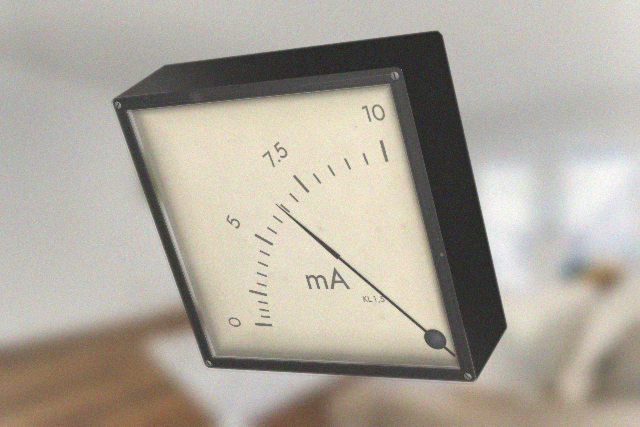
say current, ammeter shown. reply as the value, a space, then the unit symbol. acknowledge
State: 6.5 mA
